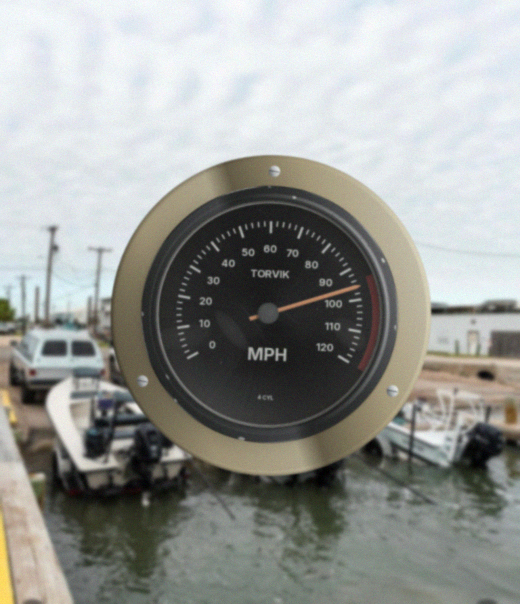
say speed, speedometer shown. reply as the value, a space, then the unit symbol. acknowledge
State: 96 mph
